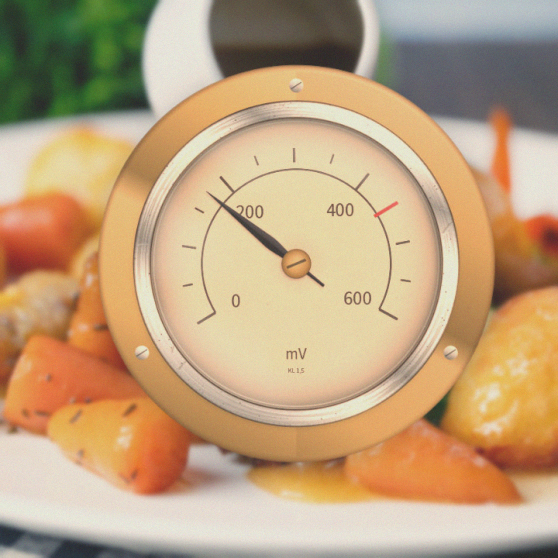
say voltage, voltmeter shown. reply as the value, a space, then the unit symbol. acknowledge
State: 175 mV
